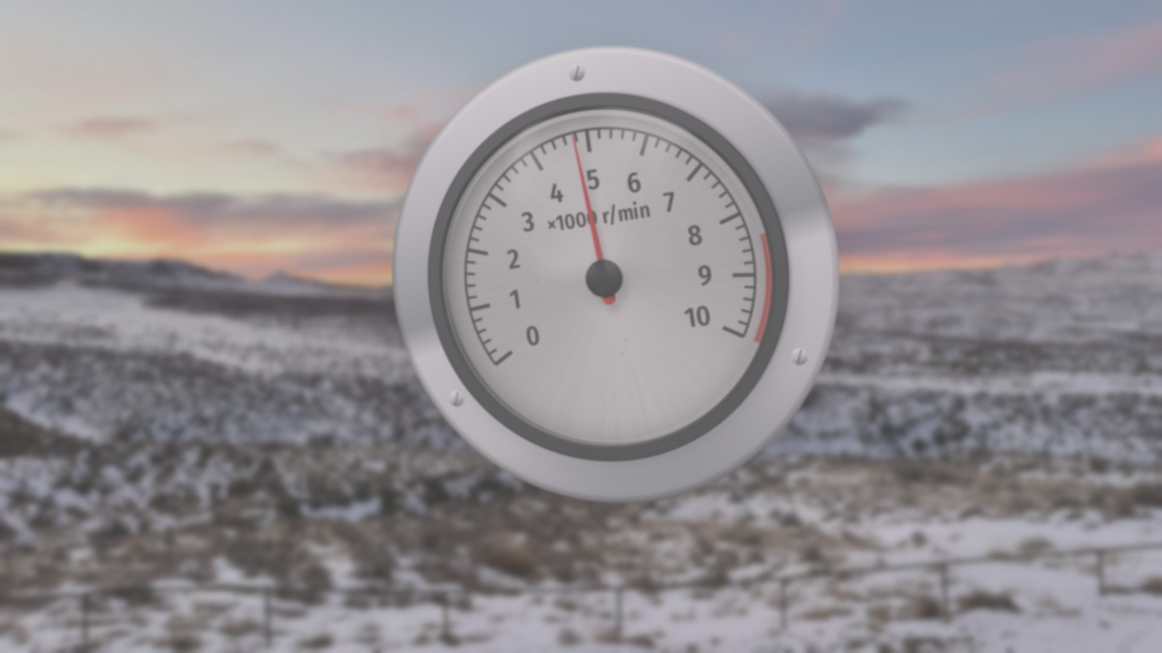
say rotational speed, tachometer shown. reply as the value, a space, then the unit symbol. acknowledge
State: 4800 rpm
